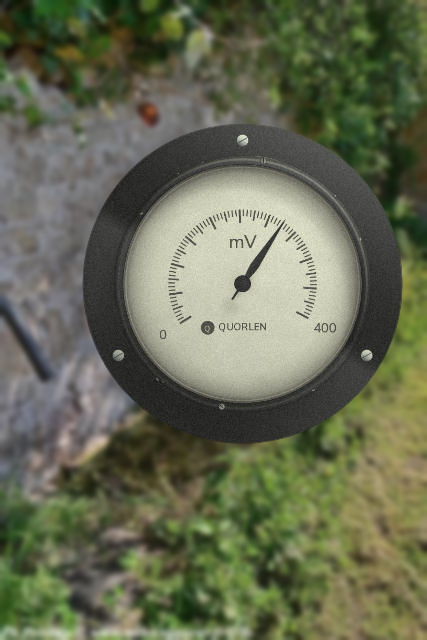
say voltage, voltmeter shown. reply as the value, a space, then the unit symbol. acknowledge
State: 260 mV
